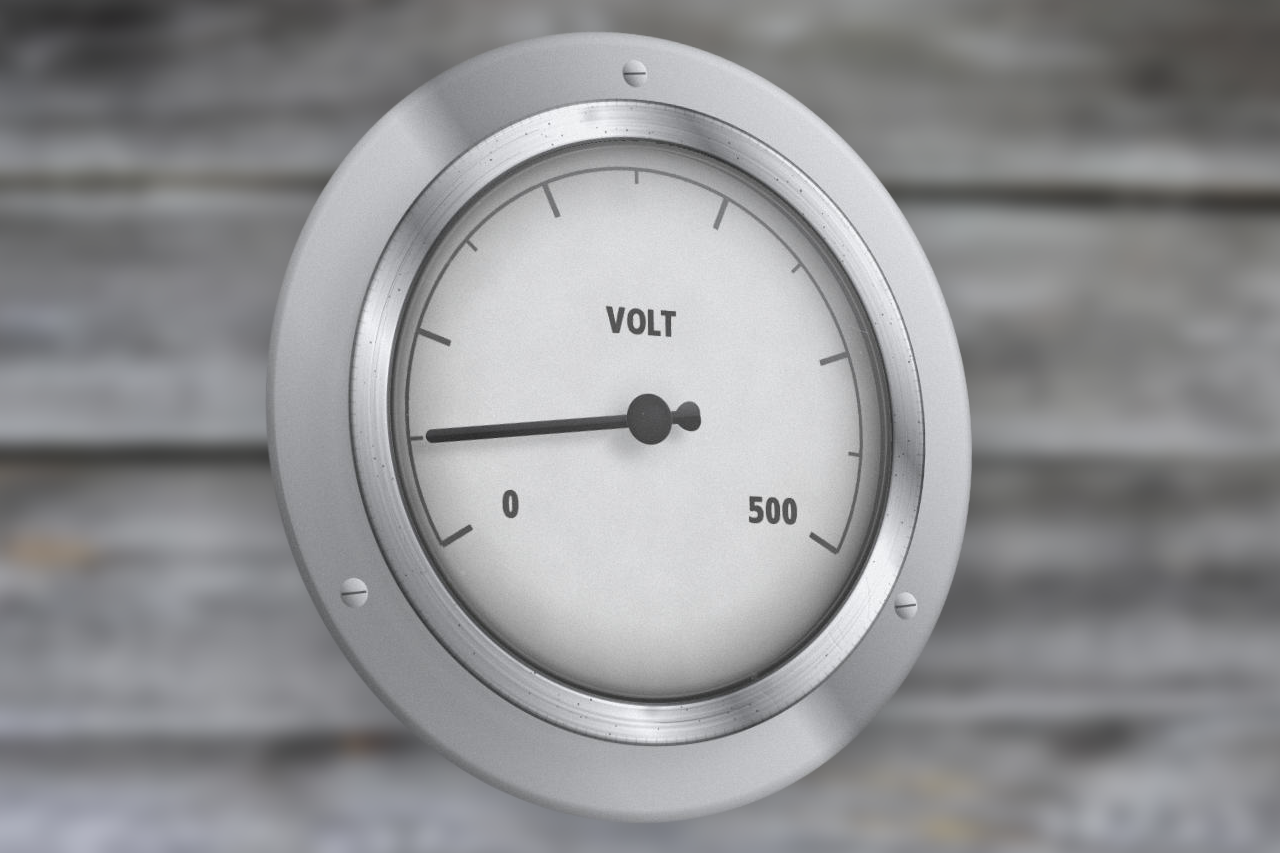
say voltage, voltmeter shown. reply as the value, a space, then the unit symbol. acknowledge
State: 50 V
